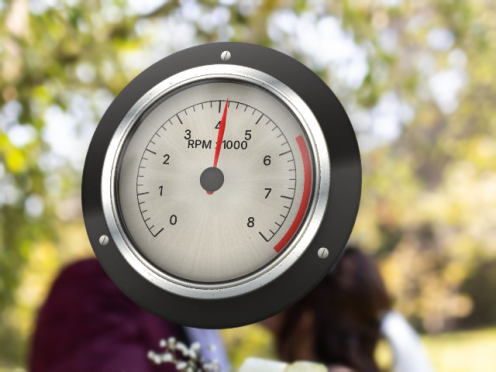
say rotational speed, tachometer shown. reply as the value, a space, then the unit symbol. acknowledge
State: 4200 rpm
